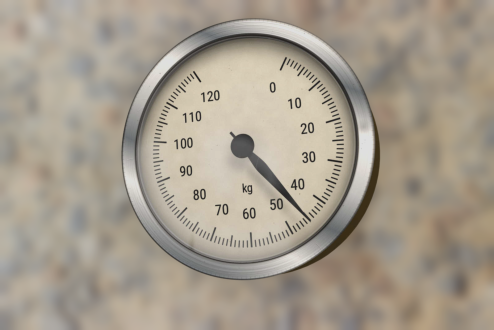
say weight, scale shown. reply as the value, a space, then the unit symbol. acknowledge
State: 45 kg
